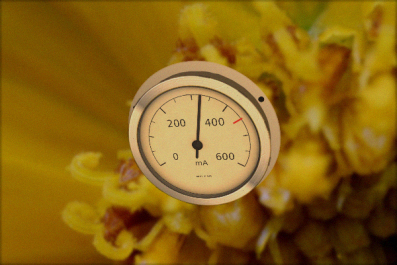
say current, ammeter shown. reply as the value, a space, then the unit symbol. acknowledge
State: 325 mA
